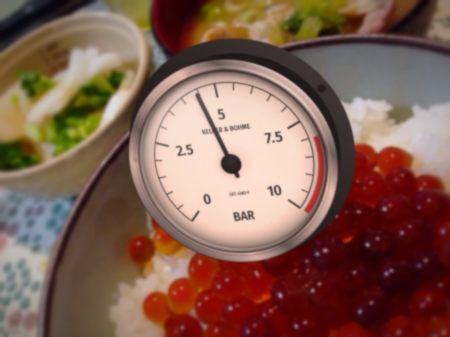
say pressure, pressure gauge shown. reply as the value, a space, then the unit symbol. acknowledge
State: 4.5 bar
